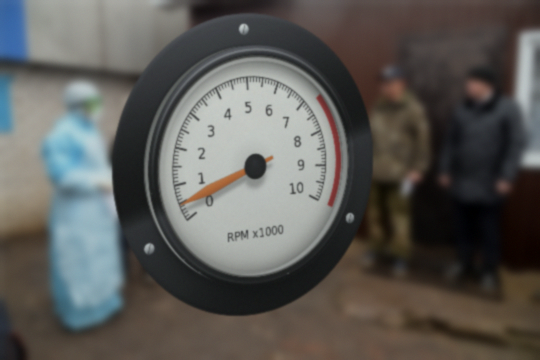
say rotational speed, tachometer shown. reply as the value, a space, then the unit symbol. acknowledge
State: 500 rpm
